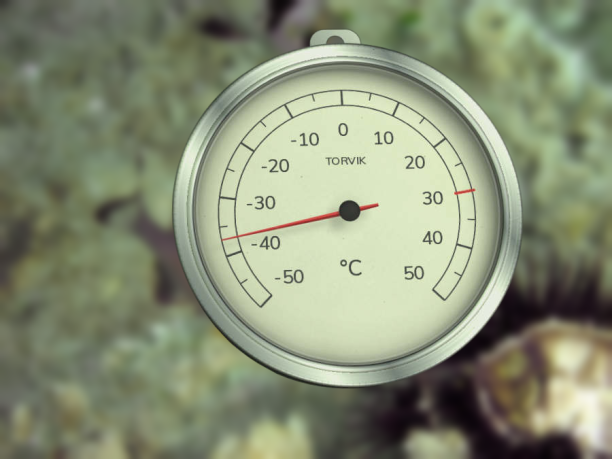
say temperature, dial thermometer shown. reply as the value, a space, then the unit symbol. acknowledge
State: -37.5 °C
